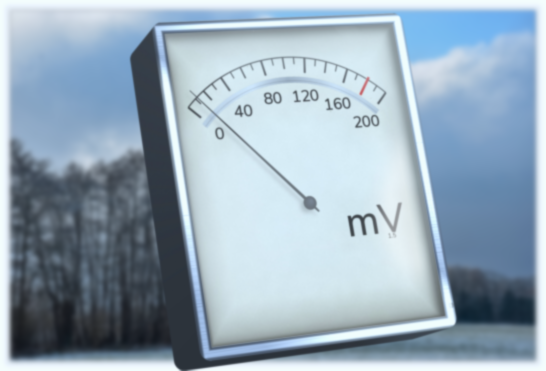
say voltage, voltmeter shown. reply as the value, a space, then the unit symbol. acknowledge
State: 10 mV
